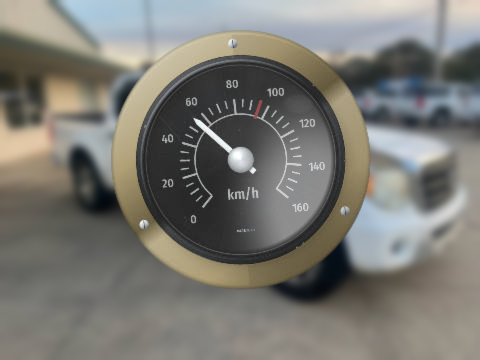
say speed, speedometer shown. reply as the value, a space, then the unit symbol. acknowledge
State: 55 km/h
